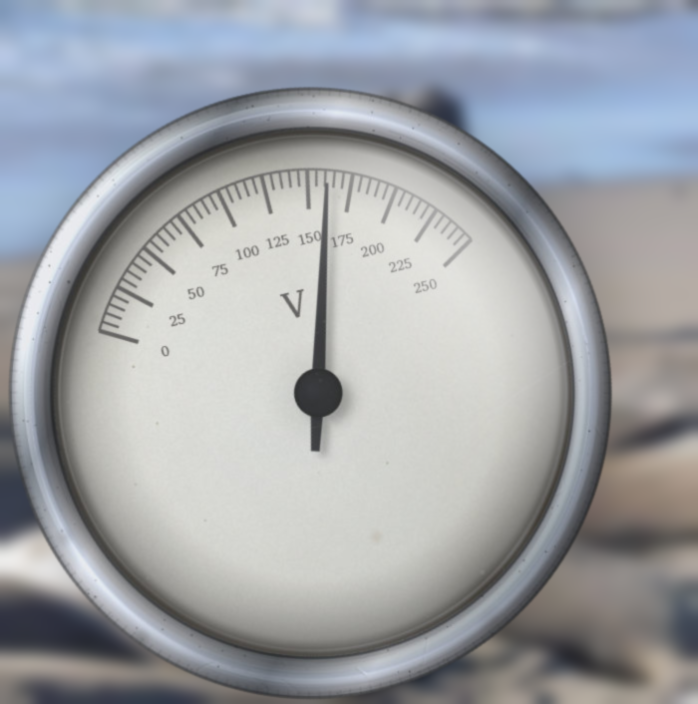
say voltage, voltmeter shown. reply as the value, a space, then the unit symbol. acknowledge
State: 160 V
